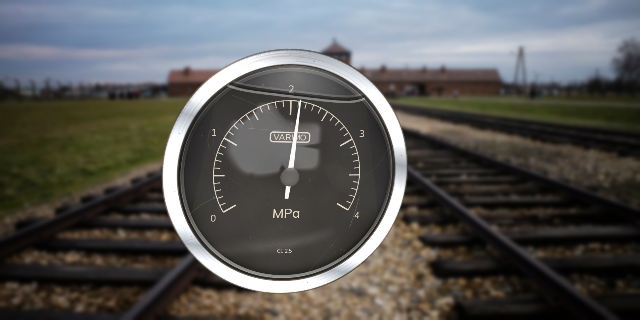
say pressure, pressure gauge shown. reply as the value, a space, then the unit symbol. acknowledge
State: 2.1 MPa
